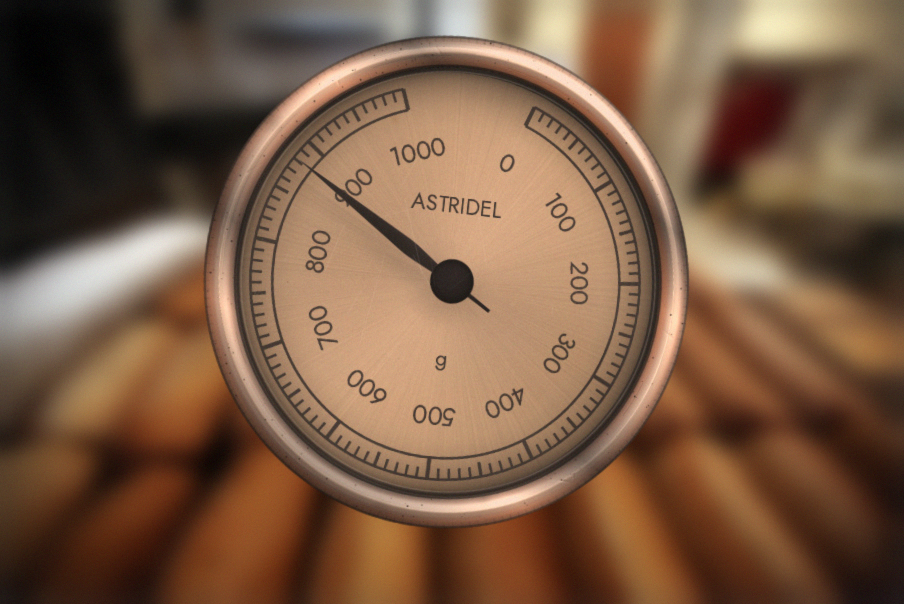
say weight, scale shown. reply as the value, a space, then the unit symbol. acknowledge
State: 880 g
